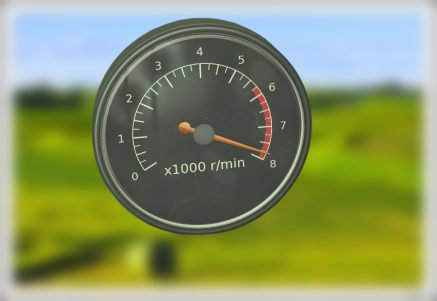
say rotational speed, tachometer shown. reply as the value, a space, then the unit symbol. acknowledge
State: 7750 rpm
